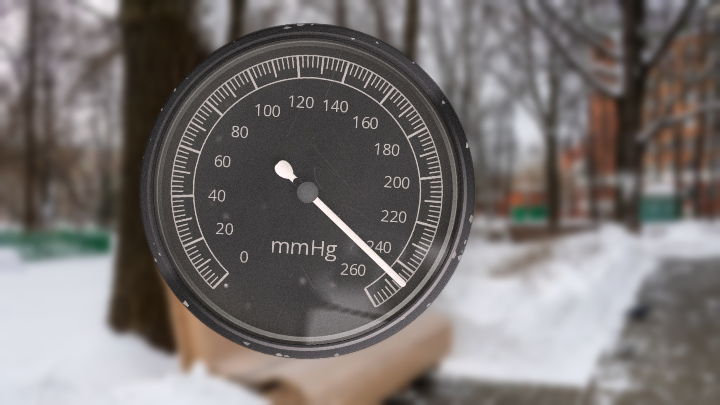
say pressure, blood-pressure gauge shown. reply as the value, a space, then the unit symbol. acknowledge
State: 246 mmHg
